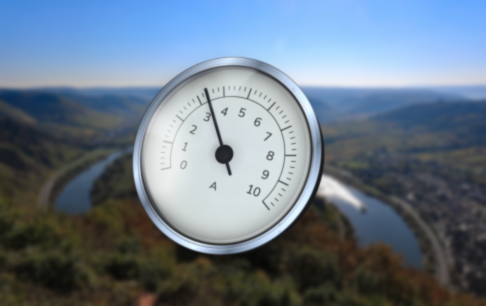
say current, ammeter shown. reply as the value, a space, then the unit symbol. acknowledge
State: 3.4 A
